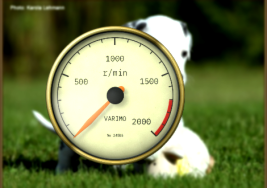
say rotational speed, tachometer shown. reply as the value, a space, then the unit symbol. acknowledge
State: 0 rpm
